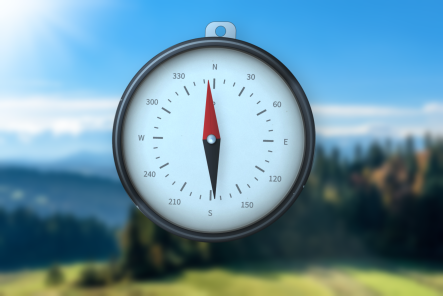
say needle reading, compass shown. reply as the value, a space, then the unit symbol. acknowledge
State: 355 °
